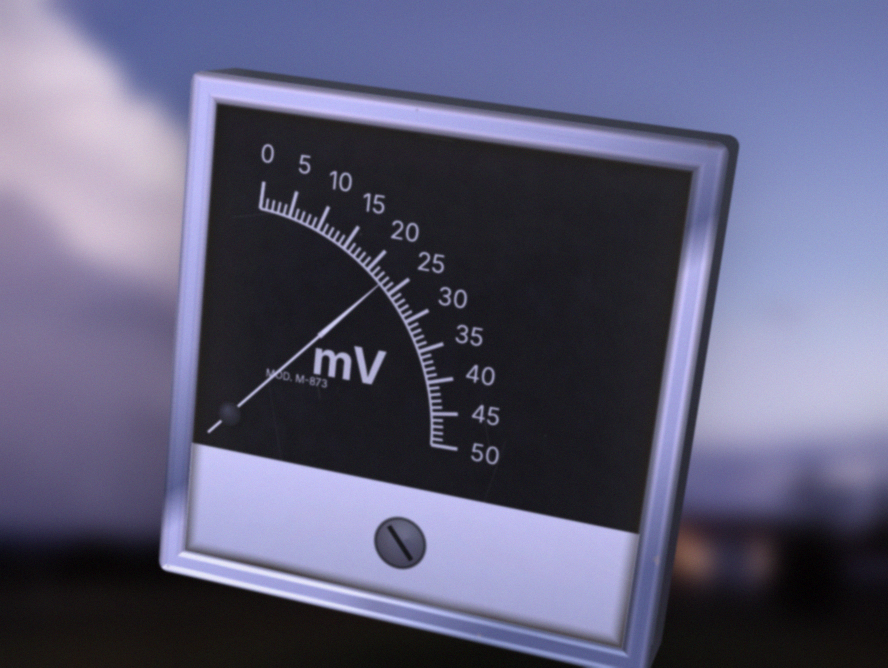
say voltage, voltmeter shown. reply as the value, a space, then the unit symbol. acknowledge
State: 23 mV
